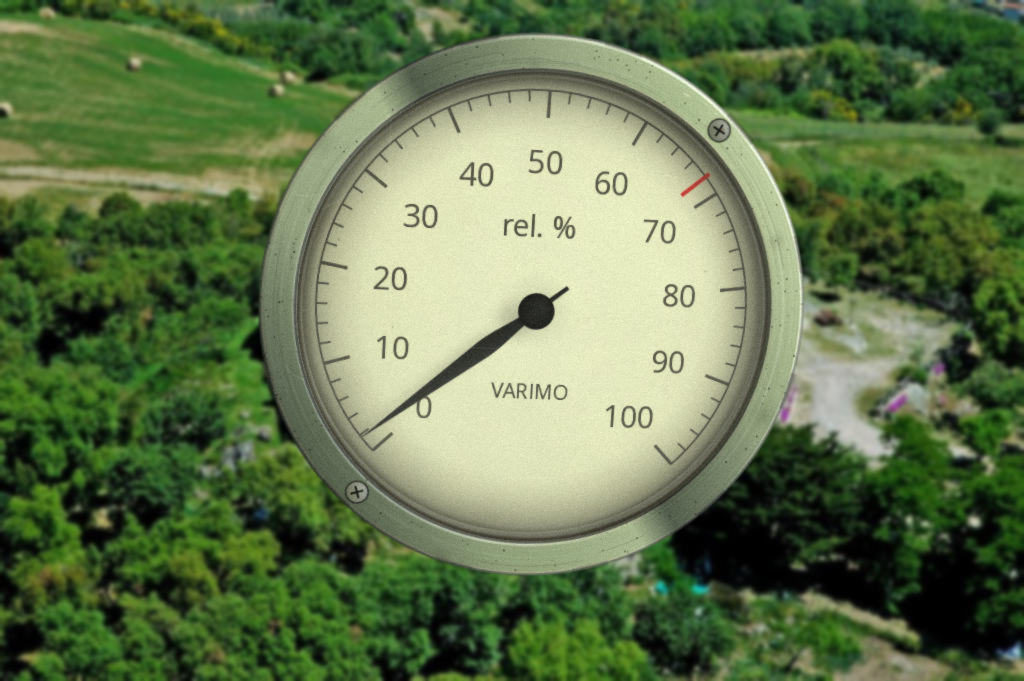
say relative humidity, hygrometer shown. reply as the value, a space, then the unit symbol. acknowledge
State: 2 %
